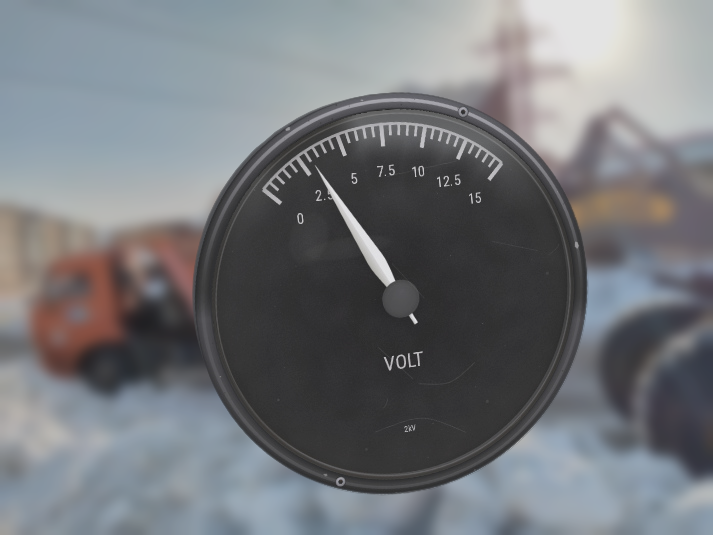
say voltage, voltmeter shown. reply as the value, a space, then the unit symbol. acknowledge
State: 3 V
